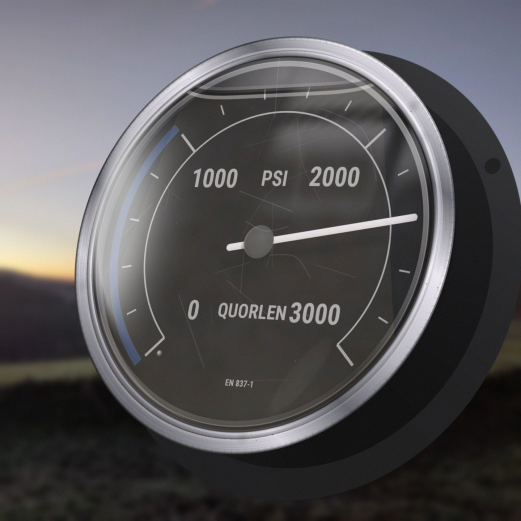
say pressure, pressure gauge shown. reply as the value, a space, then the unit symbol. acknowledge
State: 2400 psi
